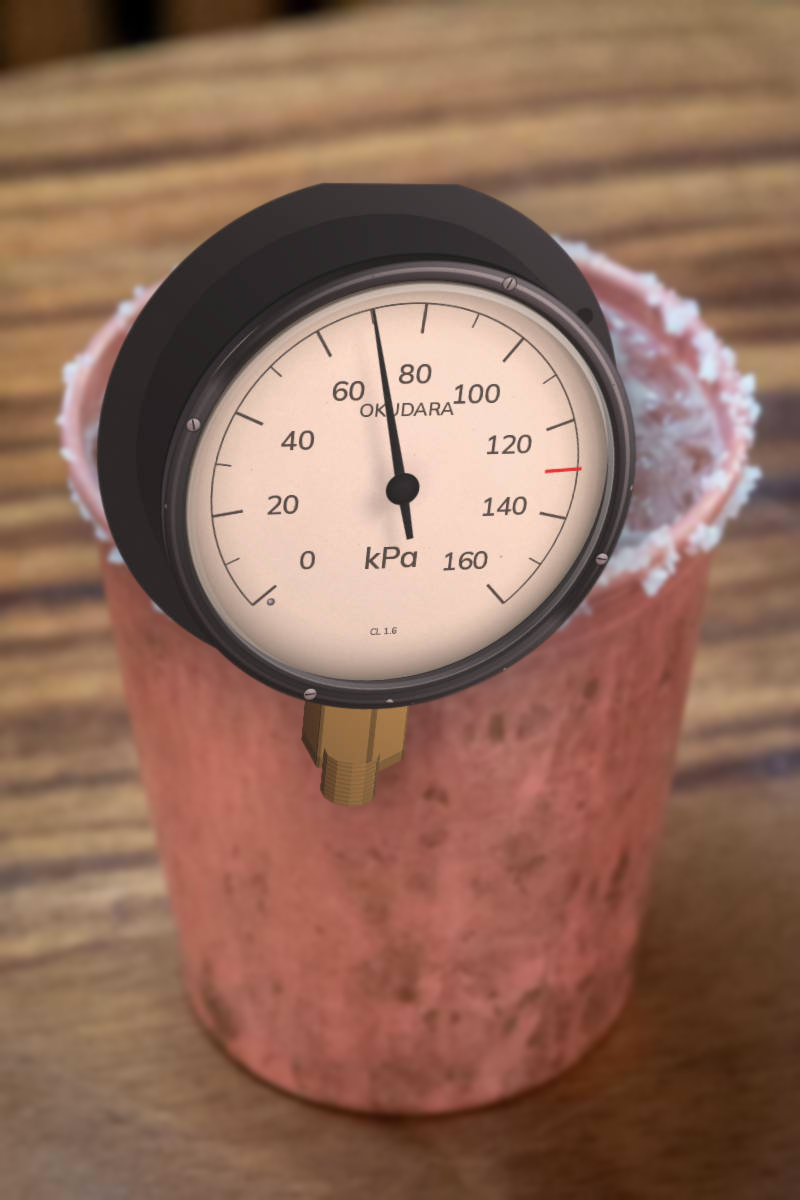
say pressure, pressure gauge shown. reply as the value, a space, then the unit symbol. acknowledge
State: 70 kPa
